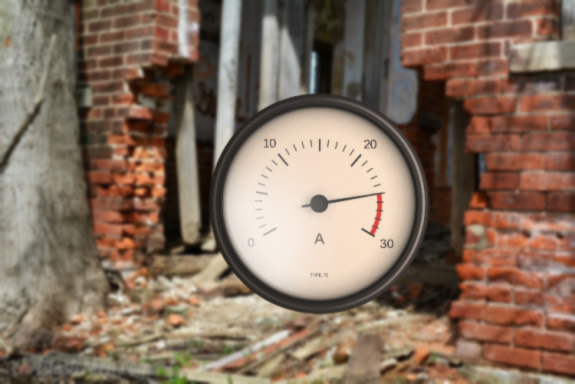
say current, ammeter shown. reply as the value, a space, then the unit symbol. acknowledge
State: 25 A
